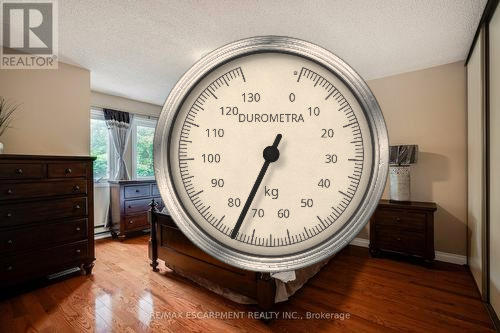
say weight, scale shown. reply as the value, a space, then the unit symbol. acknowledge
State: 75 kg
